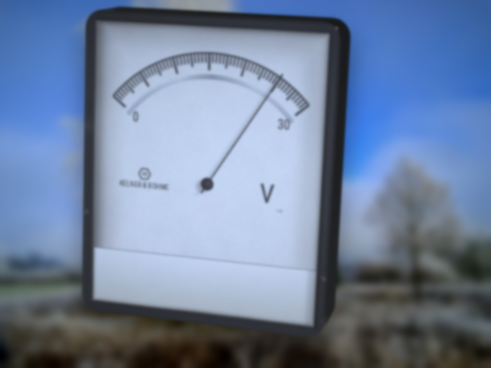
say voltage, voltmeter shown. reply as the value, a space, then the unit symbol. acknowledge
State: 25 V
